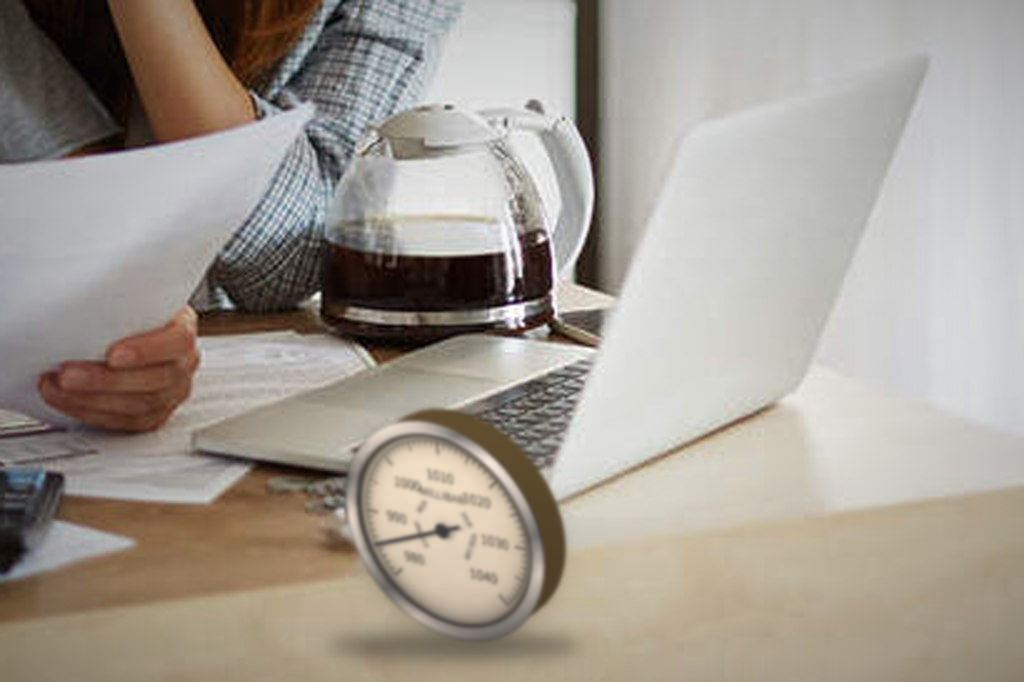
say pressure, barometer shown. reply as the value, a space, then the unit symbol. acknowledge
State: 985 mbar
